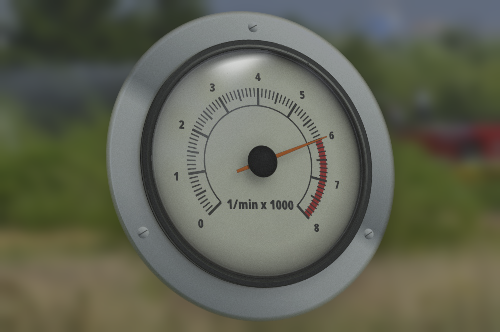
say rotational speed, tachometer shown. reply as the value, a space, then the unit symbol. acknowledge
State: 6000 rpm
